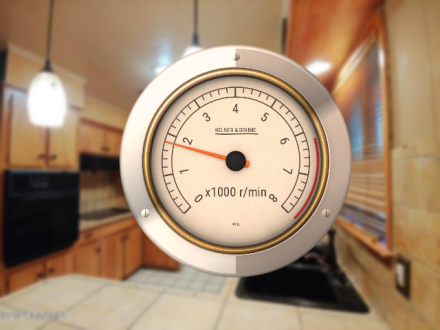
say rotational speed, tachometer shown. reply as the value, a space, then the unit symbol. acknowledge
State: 1800 rpm
